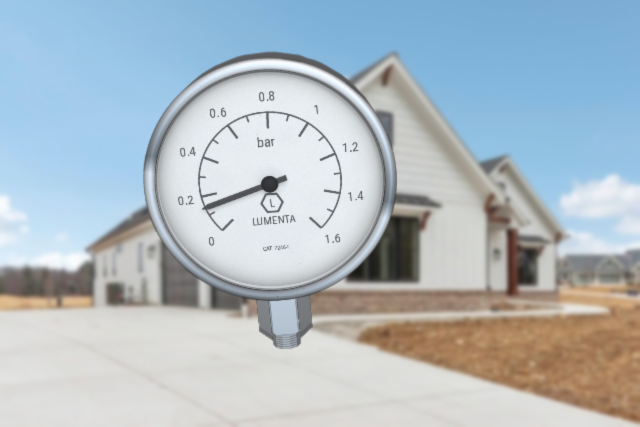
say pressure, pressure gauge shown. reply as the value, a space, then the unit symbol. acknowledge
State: 0.15 bar
